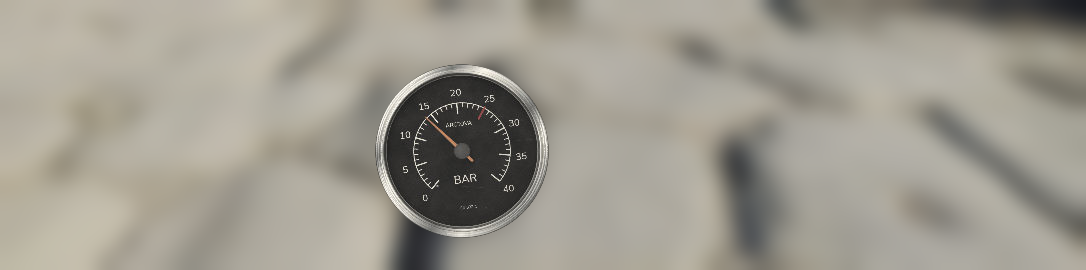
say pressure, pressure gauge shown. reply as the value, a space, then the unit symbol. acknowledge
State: 14 bar
